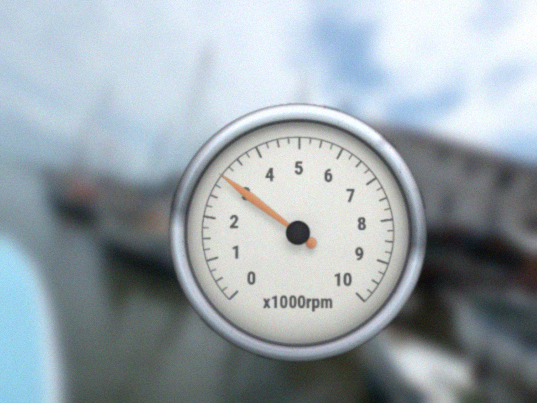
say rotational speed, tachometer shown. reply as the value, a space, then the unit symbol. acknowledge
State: 3000 rpm
